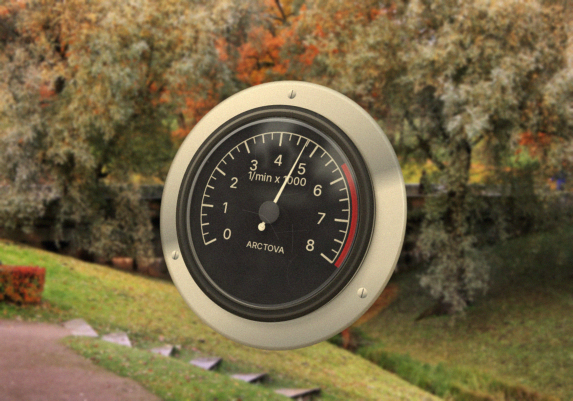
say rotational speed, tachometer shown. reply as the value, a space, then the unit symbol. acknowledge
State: 4750 rpm
